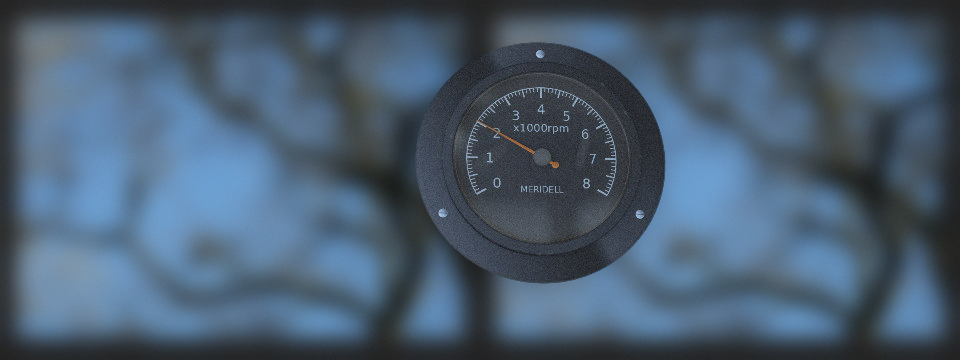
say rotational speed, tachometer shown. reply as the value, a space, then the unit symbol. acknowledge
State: 2000 rpm
